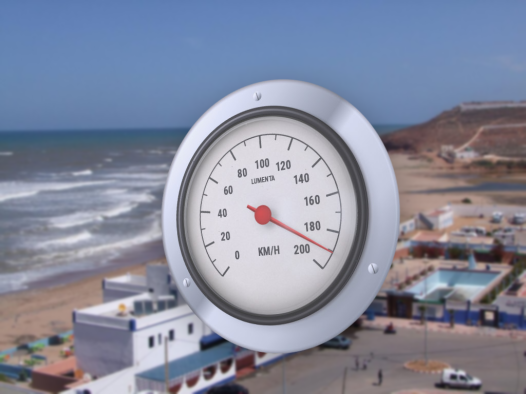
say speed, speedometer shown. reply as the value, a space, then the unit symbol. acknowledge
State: 190 km/h
